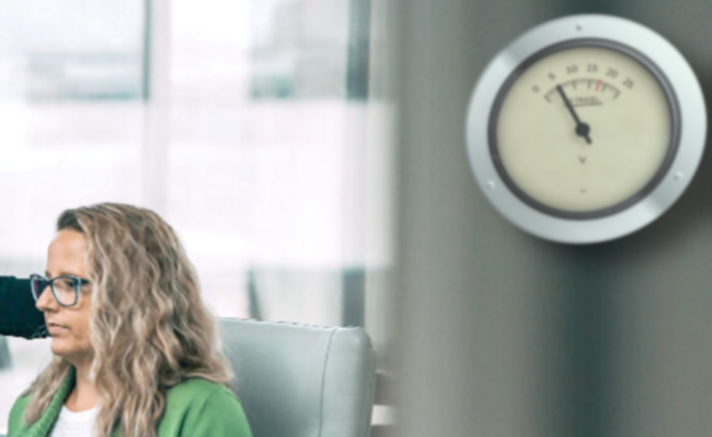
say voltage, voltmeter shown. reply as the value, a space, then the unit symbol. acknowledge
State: 5 V
